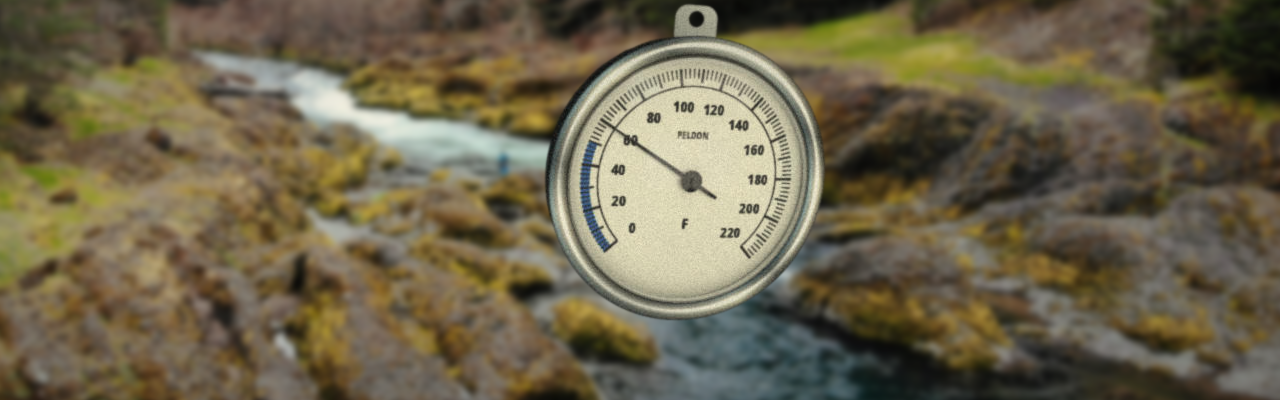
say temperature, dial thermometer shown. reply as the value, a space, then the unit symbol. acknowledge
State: 60 °F
